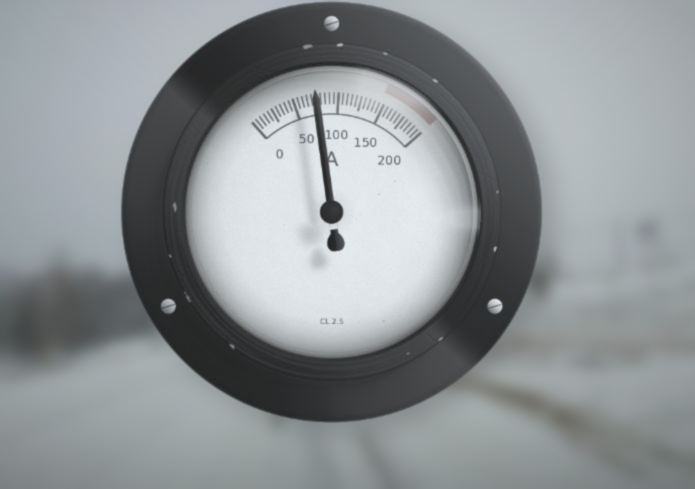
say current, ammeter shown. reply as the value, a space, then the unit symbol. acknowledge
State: 75 A
